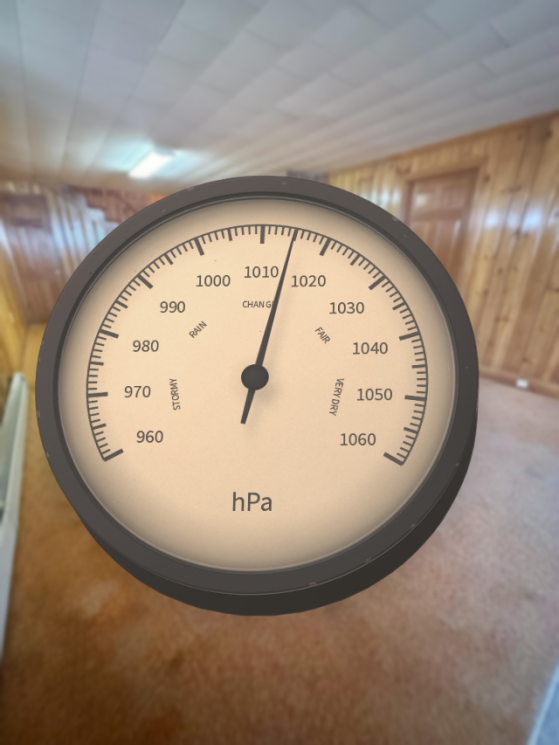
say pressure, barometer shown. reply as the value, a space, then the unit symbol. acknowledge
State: 1015 hPa
